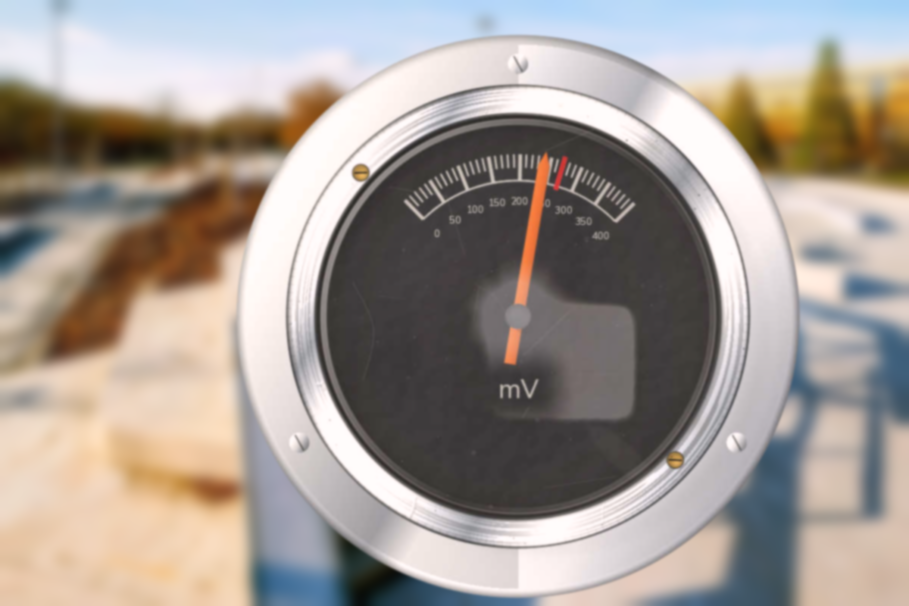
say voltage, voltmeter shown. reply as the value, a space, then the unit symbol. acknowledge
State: 240 mV
